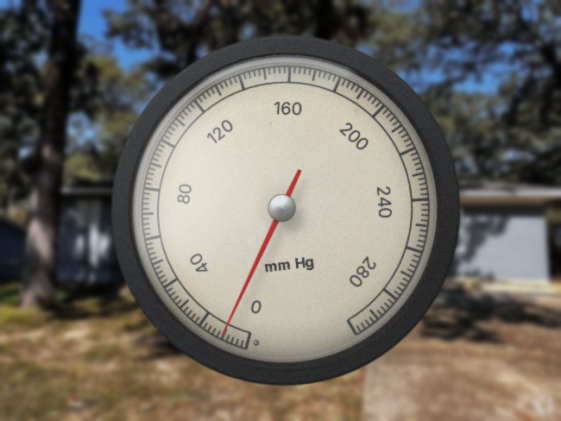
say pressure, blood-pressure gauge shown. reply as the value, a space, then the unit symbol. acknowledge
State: 10 mmHg
